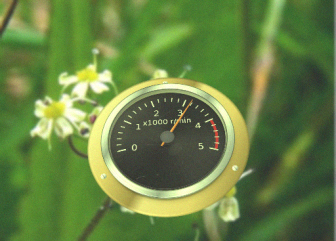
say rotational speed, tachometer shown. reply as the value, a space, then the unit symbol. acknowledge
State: 3200 rpm
